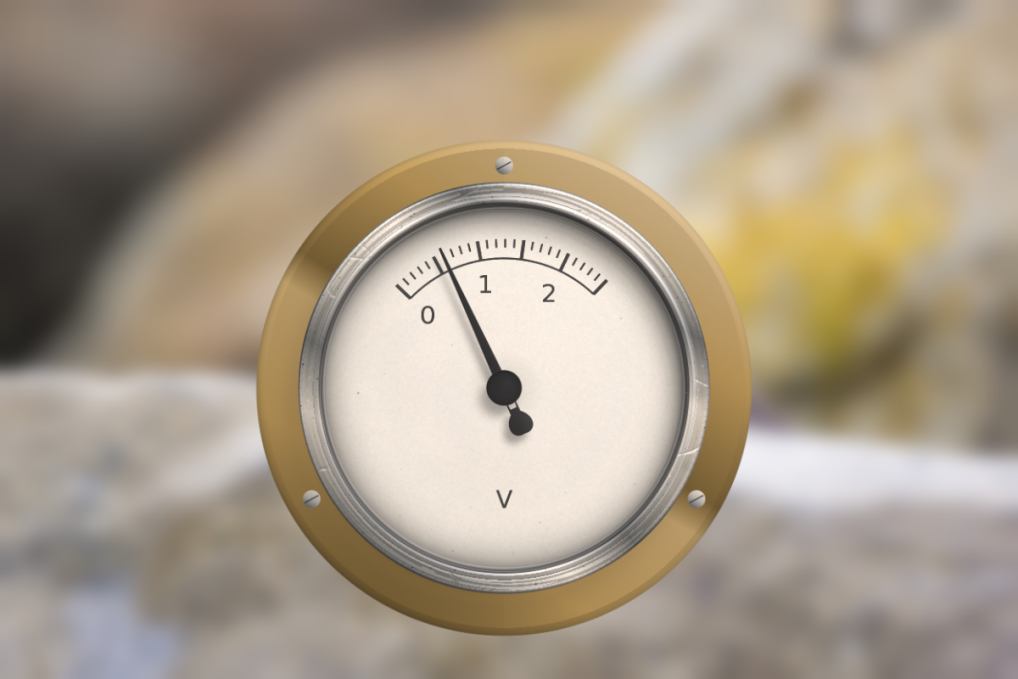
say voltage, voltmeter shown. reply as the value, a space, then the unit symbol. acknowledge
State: 0.6 V
